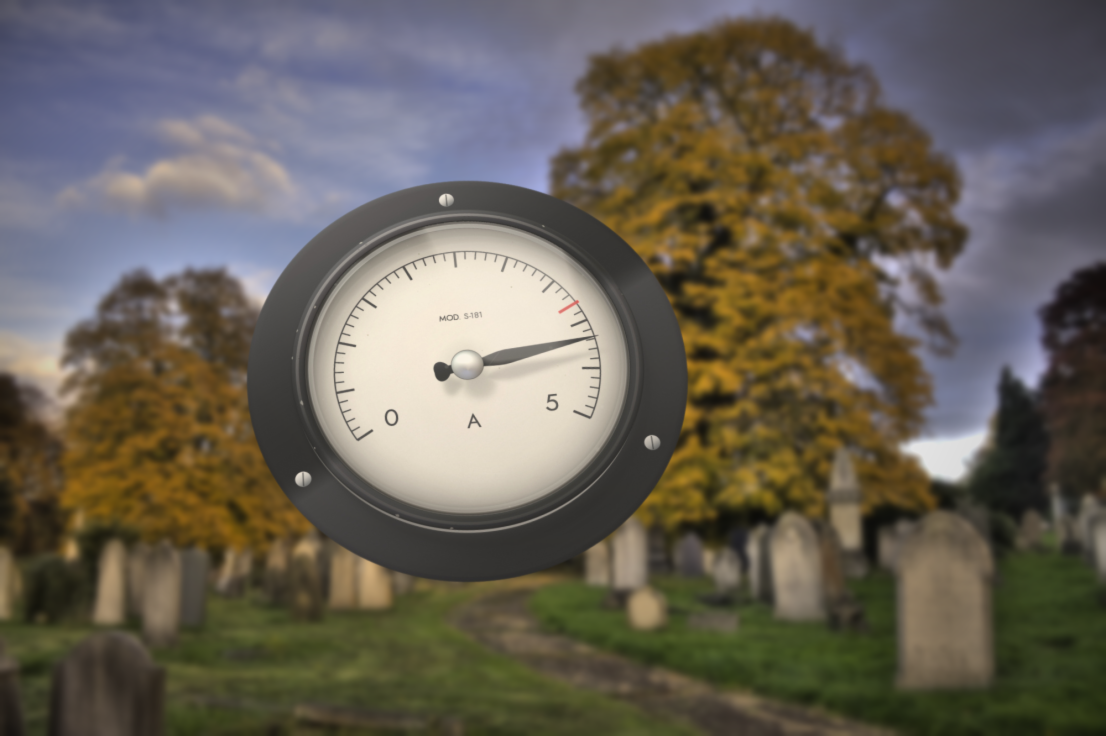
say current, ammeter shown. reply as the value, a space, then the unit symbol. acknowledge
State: 4.2 A
